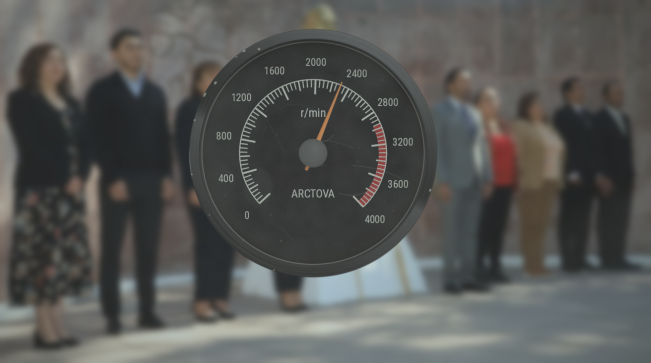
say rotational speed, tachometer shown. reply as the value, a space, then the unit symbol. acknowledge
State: 2300 rpm
